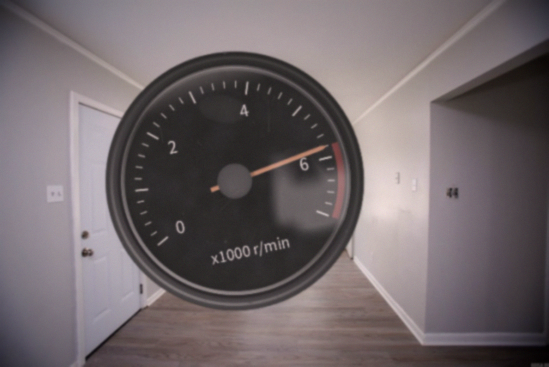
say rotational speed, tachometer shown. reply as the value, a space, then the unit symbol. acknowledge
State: 5800 rpm
